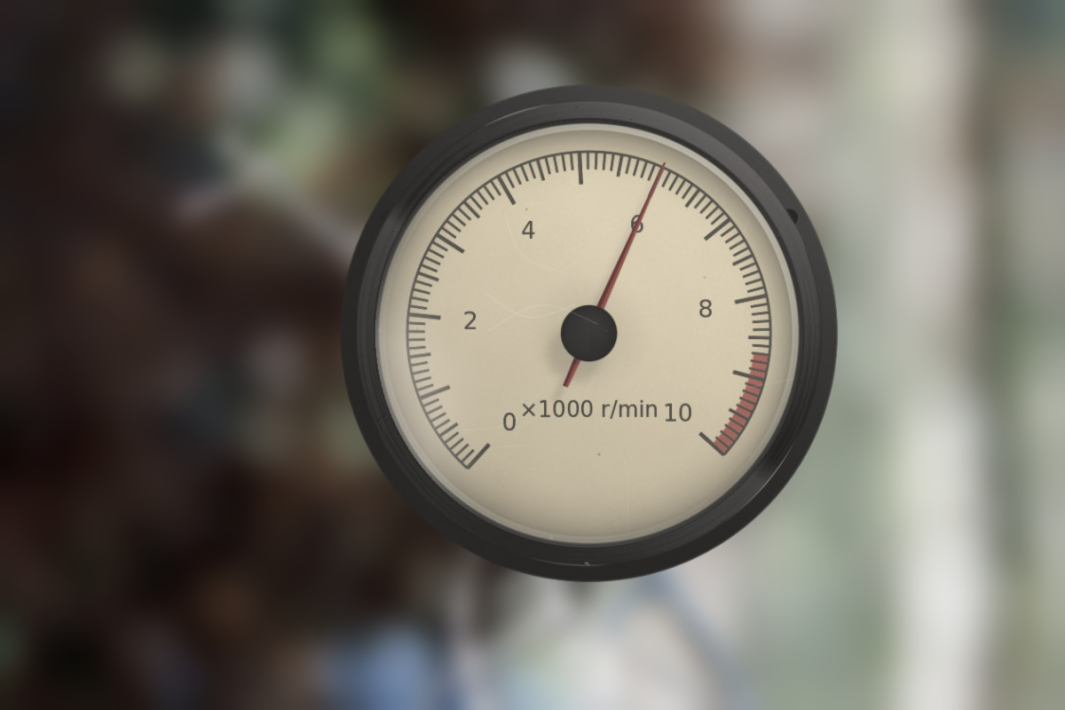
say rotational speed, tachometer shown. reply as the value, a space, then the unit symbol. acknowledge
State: 6000 rpm
